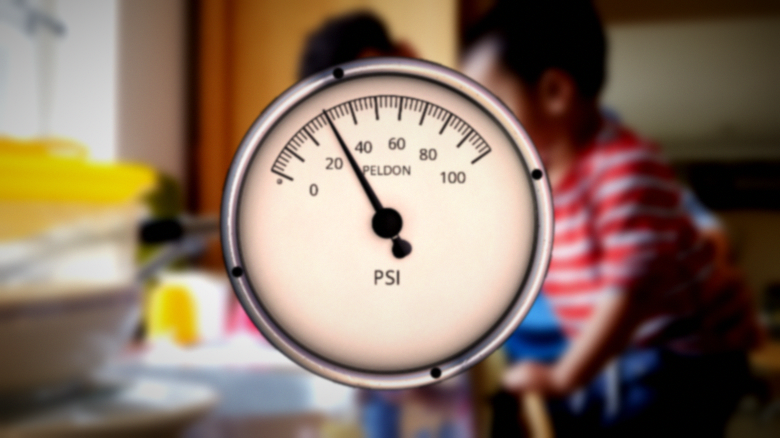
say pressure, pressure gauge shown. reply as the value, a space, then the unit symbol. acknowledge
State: 30 psi
